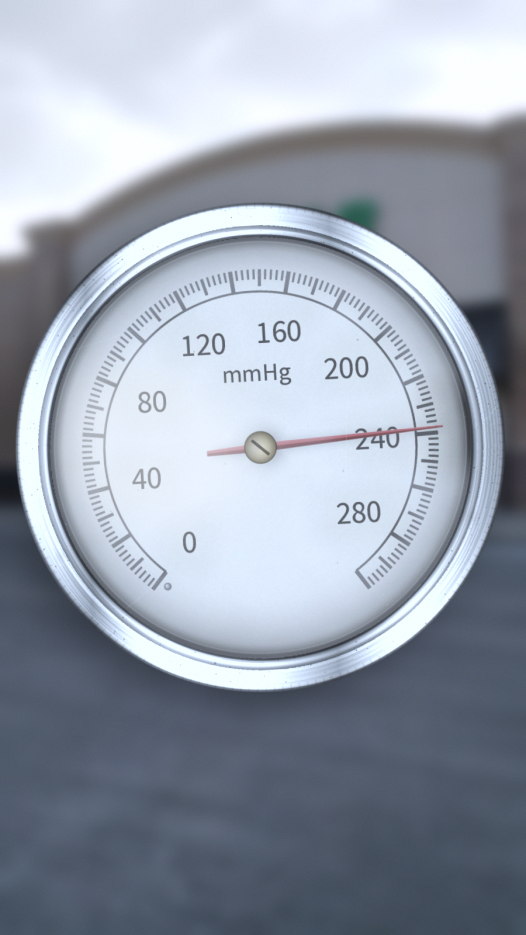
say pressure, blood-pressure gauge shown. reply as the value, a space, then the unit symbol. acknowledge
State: 238 mmHg
